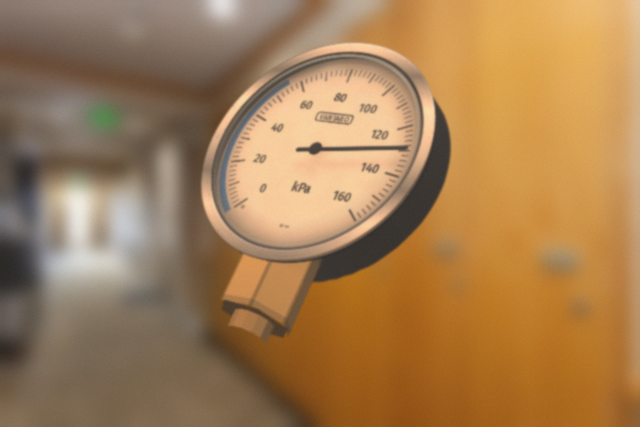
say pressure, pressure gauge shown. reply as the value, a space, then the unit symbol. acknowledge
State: 130 kPa
